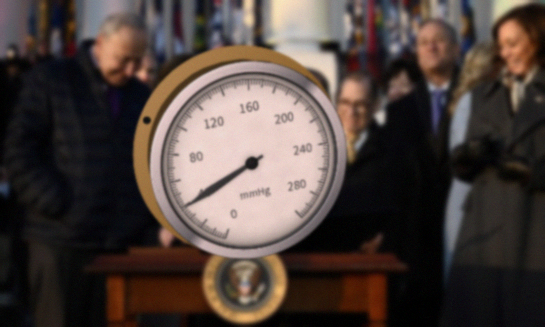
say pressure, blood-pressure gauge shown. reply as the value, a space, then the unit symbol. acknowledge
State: 40 mmHg
